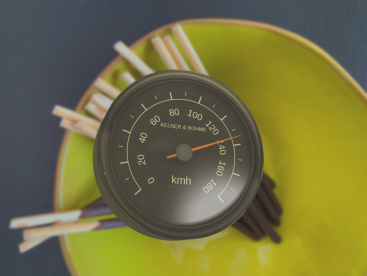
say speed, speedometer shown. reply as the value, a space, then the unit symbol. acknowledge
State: 135 km/h
